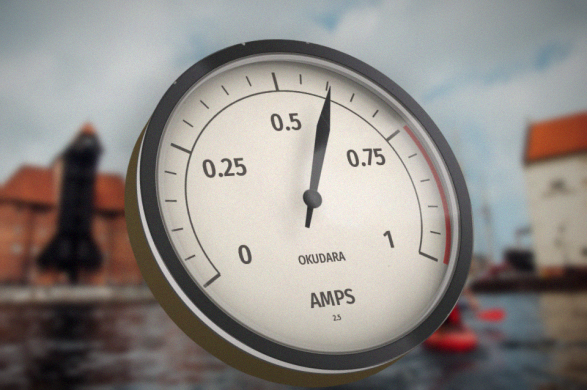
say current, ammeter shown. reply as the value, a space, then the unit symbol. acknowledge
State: 0.6 A
